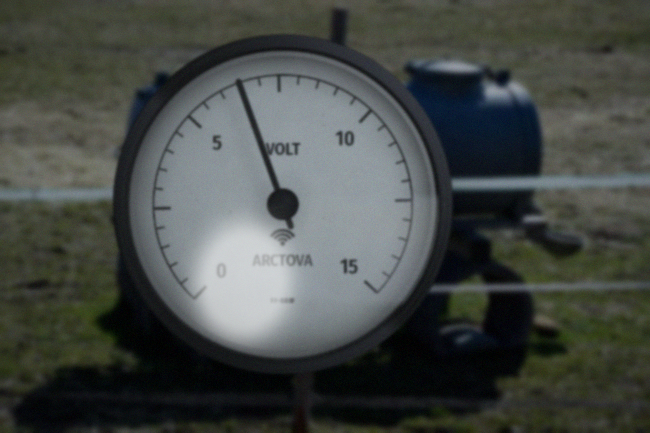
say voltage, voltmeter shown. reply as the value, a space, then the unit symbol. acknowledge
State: 6.5 V
